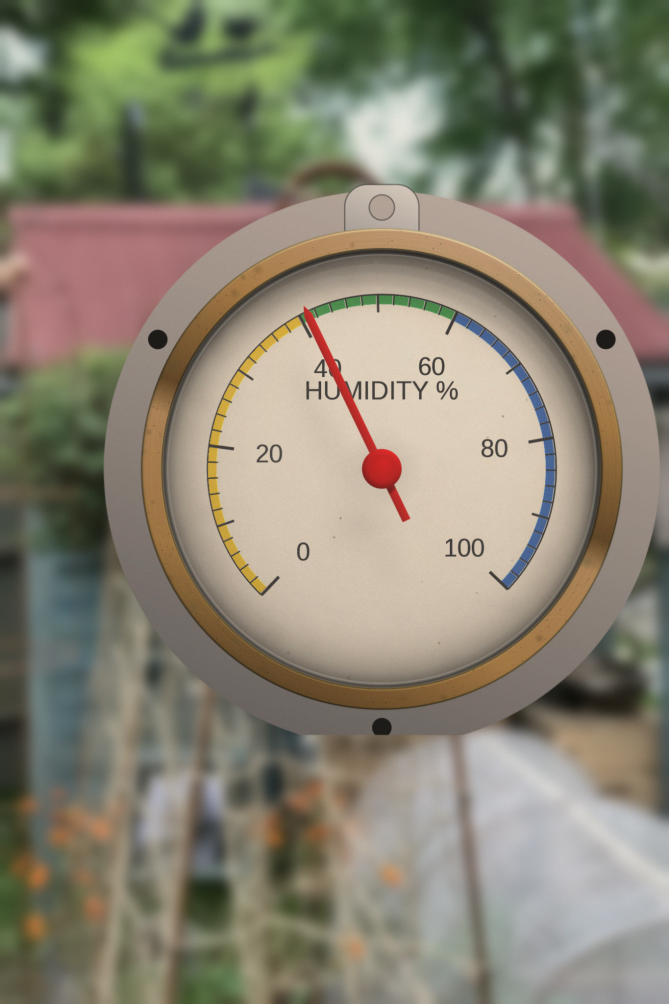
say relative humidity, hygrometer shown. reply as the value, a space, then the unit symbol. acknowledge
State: 41 %
